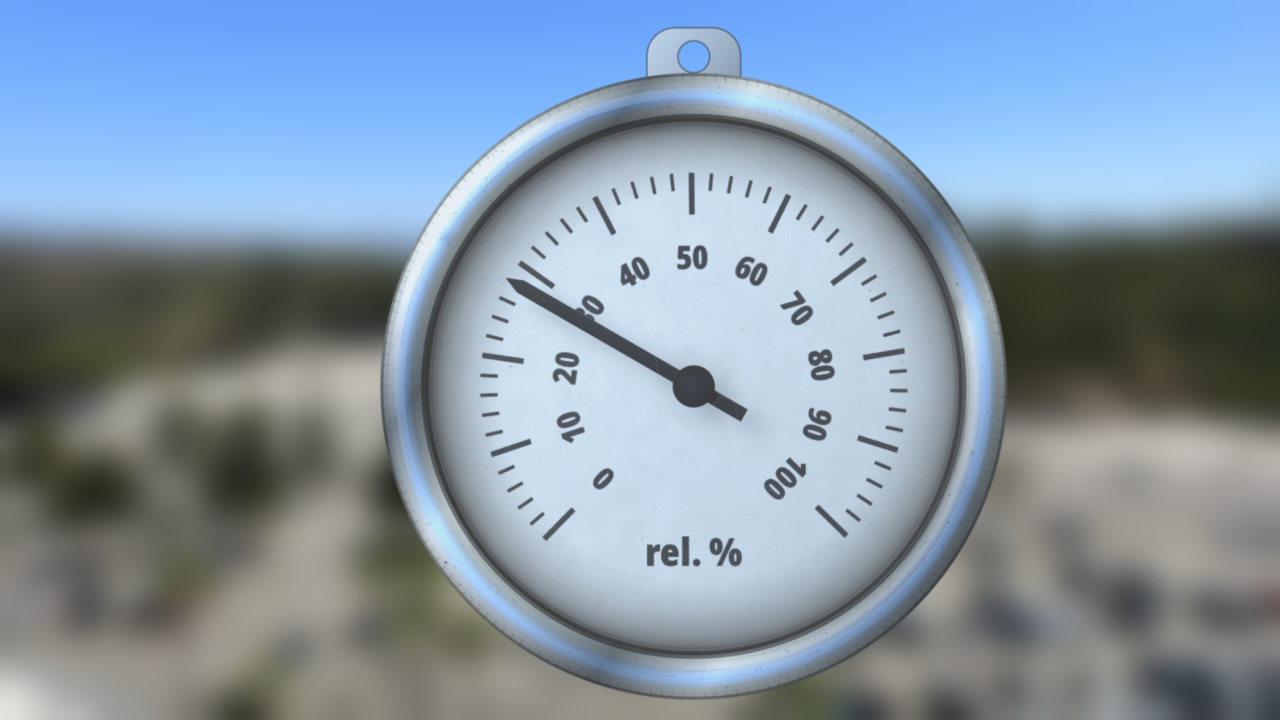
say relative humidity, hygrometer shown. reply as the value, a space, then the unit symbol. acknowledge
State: 28 %
